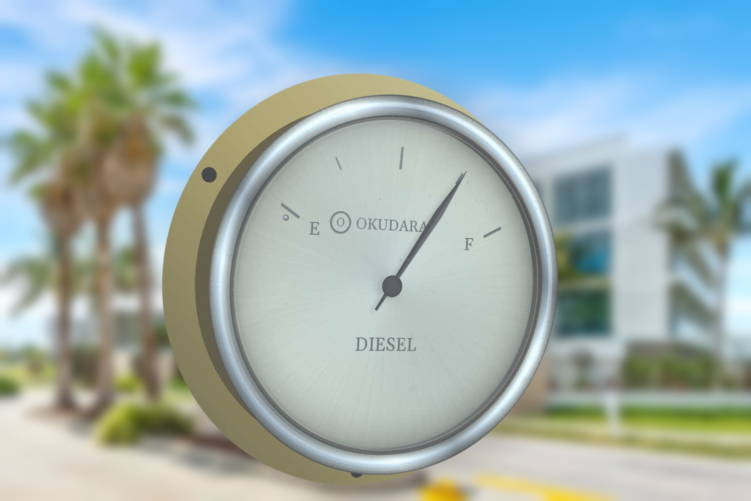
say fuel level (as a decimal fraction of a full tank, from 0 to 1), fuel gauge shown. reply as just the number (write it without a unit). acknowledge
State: 0.75
